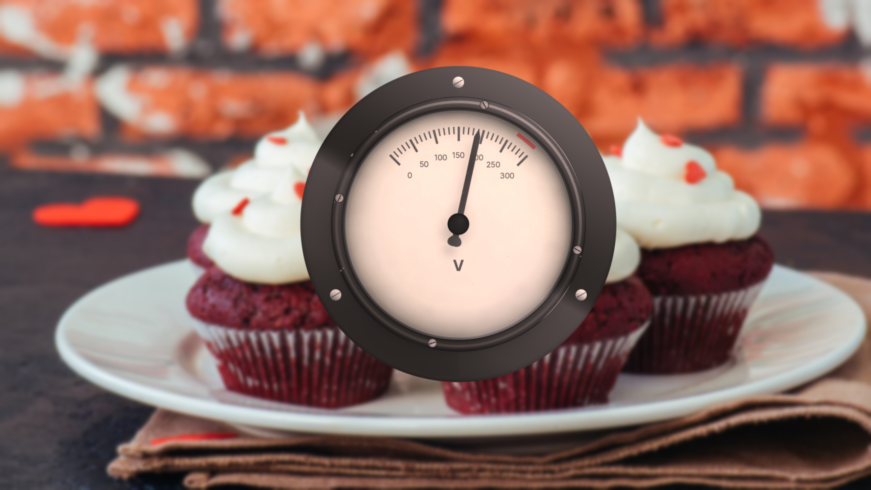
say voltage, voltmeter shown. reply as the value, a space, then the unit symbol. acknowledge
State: 190 V
